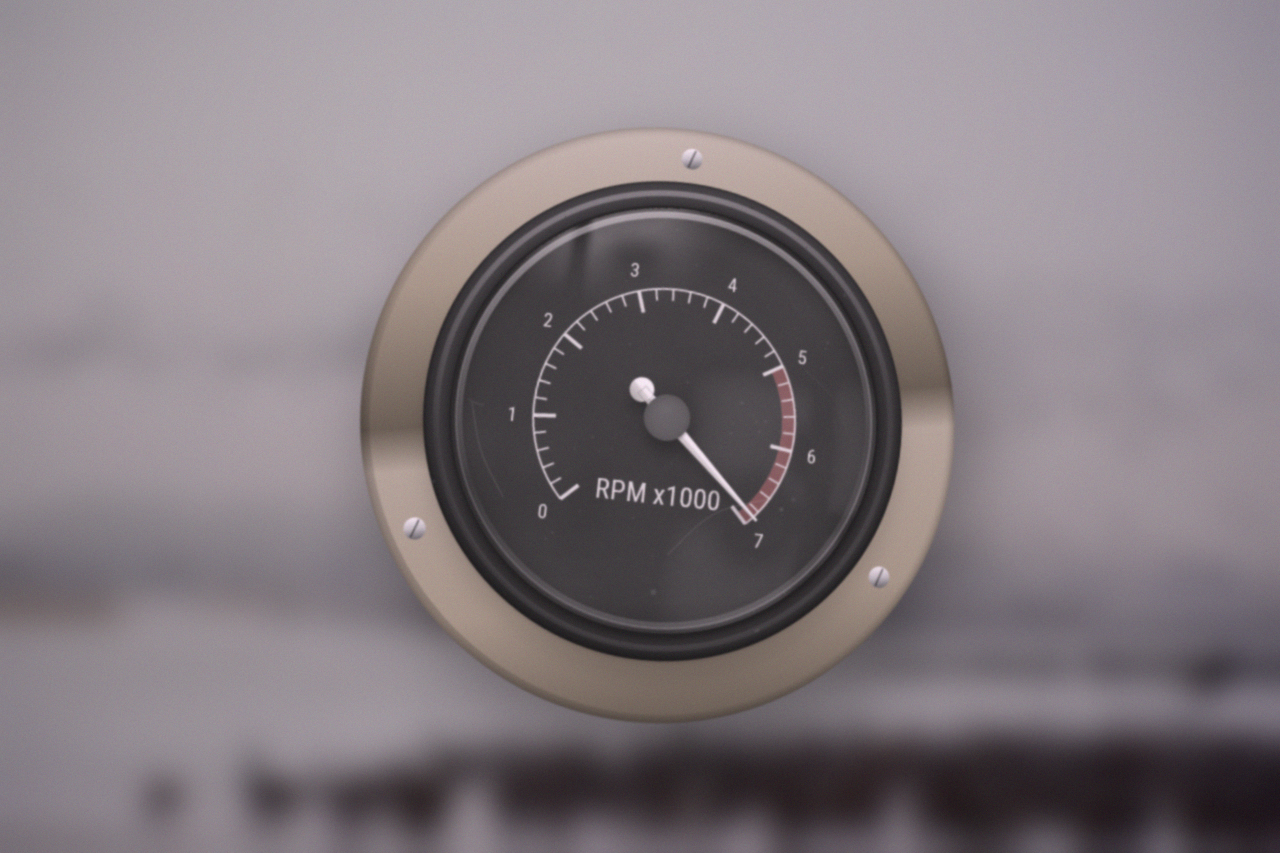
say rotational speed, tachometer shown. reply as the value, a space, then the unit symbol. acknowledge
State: 6900 rpm
